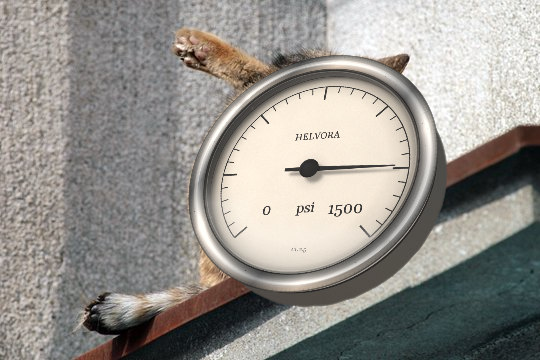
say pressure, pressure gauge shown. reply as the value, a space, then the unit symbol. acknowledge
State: 1250 psi
